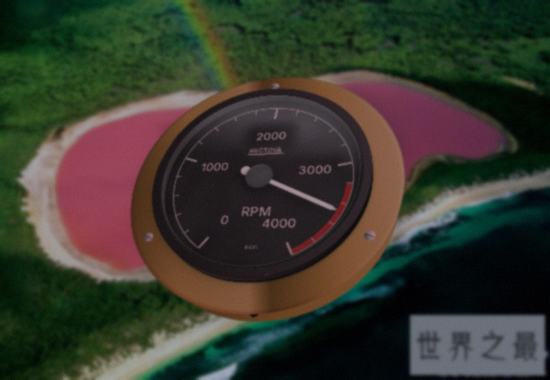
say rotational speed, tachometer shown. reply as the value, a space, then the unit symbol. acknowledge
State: 3500 rpm
